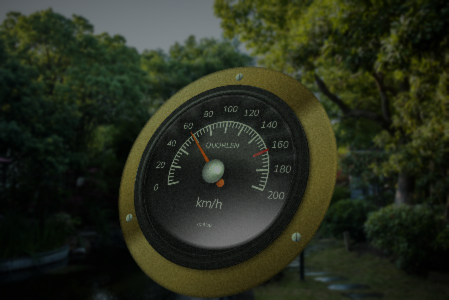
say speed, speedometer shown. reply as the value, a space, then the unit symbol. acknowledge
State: 60 km/h
